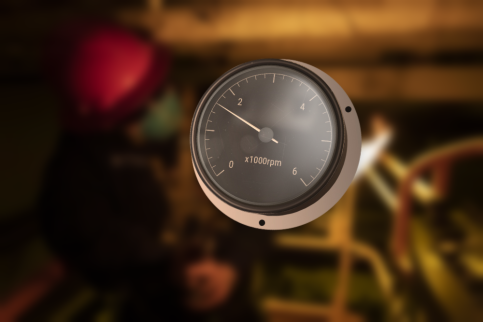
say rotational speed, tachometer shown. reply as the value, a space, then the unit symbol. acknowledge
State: 1600 rpm
